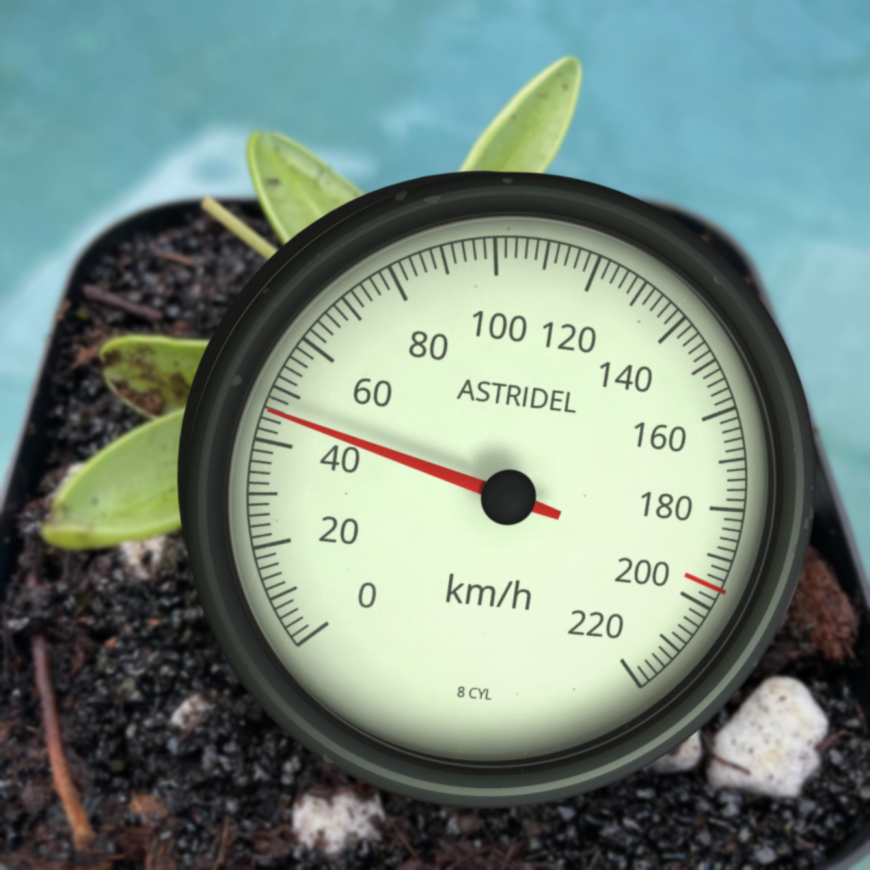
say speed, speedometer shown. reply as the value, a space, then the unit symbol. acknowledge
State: 46 km/h
